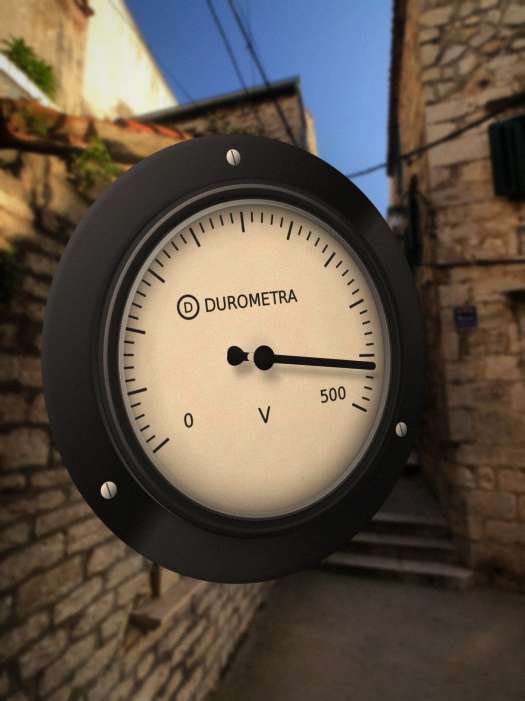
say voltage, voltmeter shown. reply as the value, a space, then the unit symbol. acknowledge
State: 460 V
